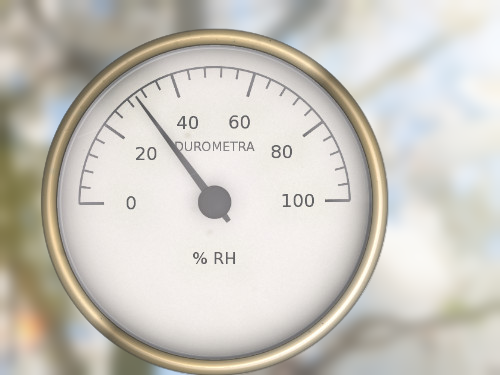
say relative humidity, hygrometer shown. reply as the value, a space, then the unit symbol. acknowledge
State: 30 %
